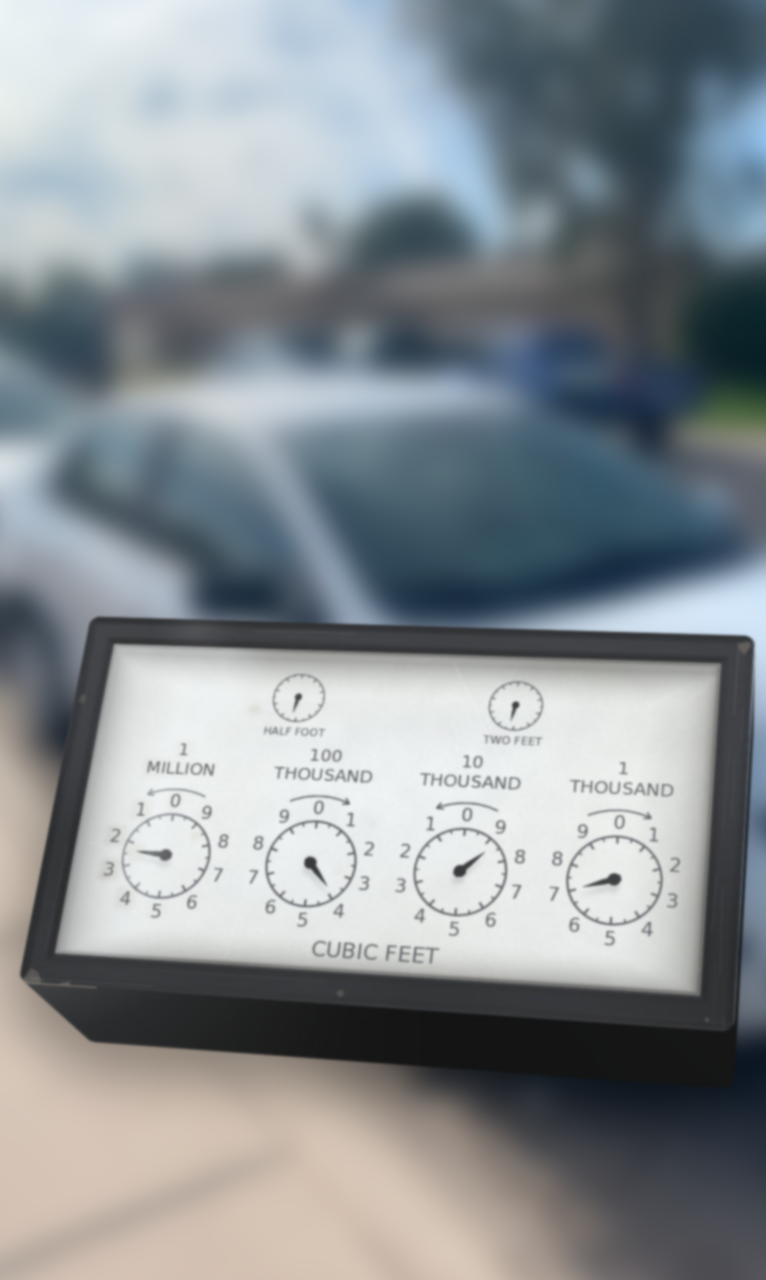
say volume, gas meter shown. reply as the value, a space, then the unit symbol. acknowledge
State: 238700 ft³
